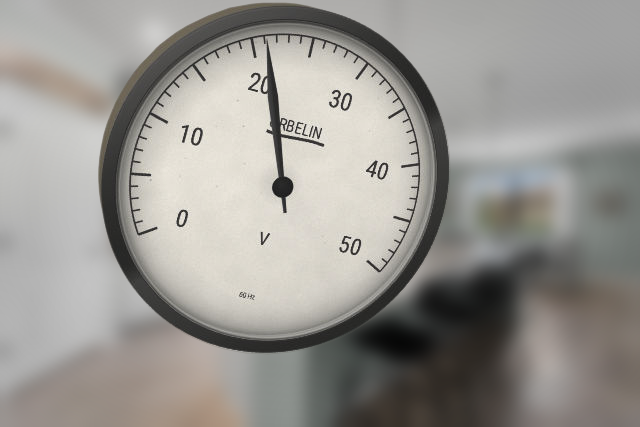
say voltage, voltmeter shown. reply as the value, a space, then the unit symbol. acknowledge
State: 21 V
